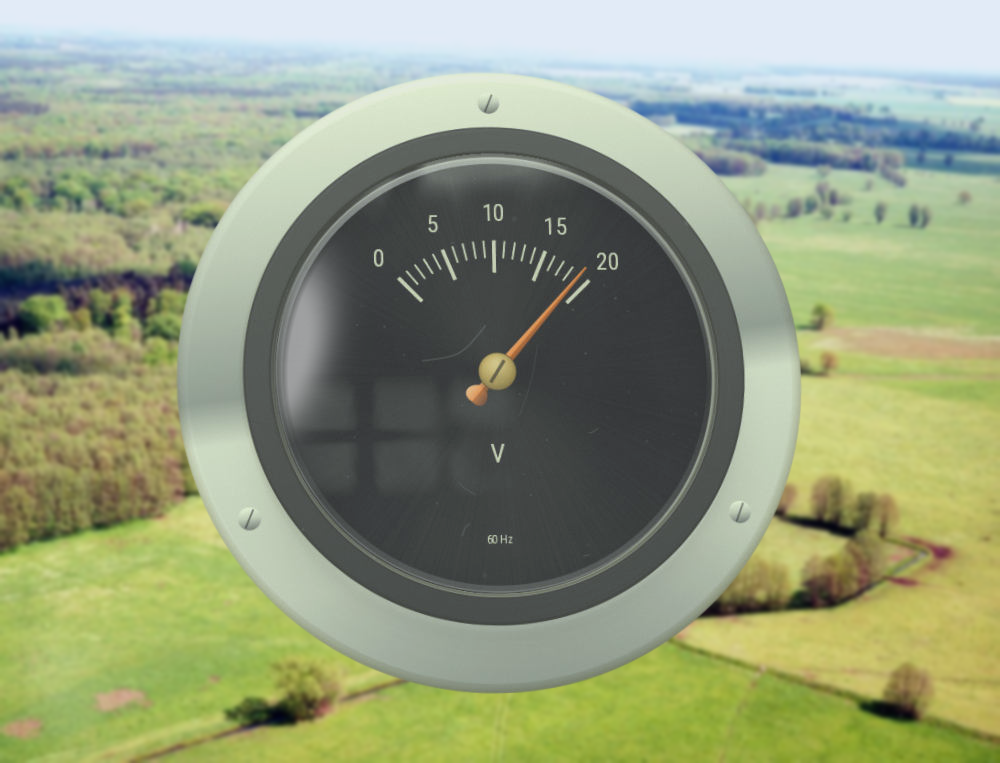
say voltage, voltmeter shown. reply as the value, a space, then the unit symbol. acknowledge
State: 19 V
